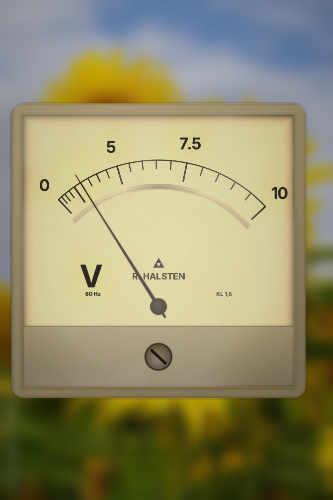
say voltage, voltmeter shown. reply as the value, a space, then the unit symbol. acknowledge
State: 3 V
